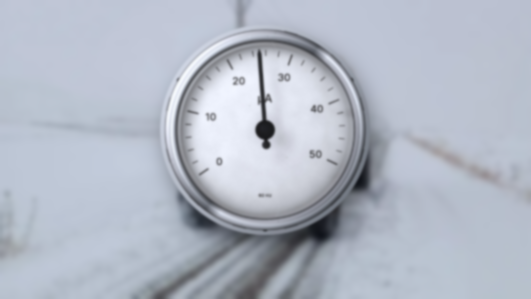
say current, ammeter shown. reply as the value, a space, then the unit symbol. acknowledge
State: 25 µA
